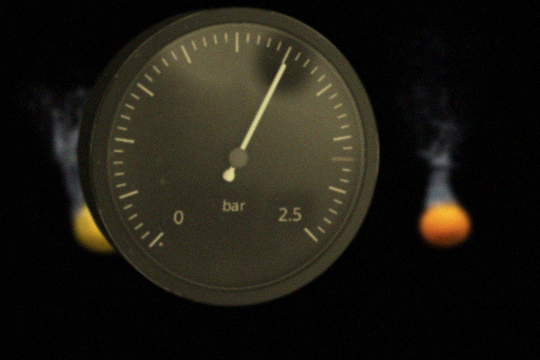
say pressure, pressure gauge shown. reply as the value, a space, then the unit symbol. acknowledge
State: 1.5 bar
